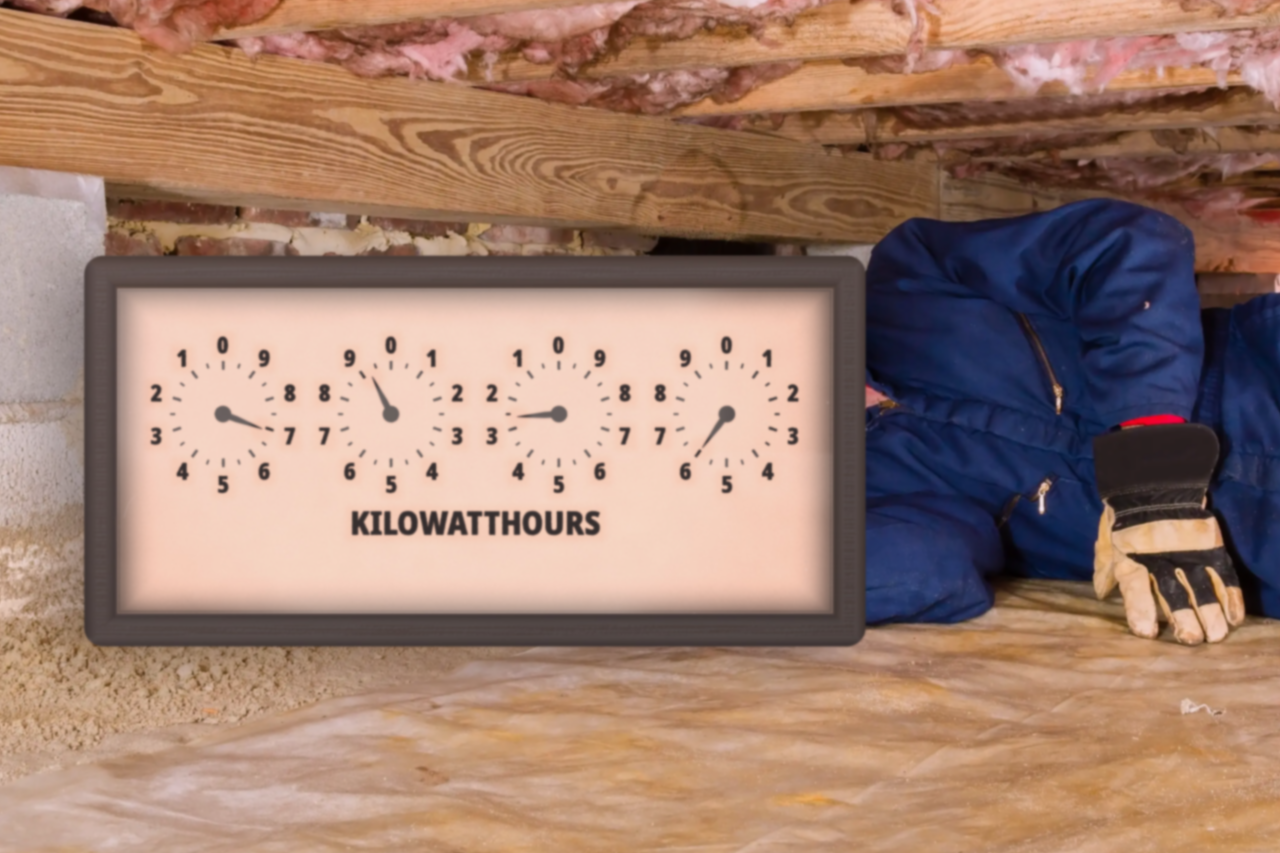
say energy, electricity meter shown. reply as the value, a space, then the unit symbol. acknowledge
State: 6926 kWh
